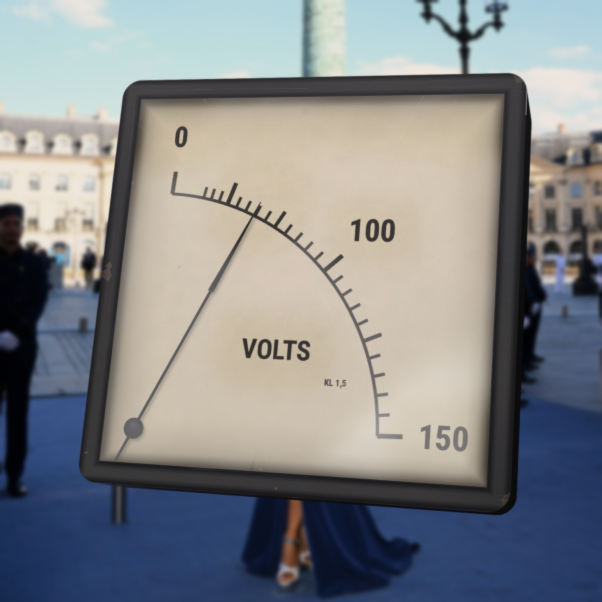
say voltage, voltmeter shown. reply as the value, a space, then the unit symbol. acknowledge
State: 65 V
